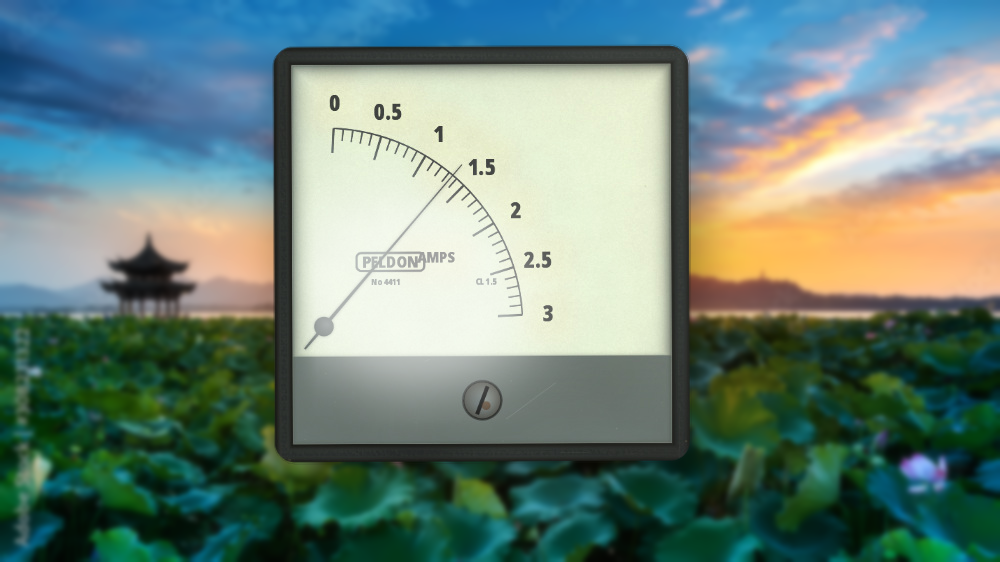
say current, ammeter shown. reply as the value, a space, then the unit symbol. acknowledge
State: 1.35 A
